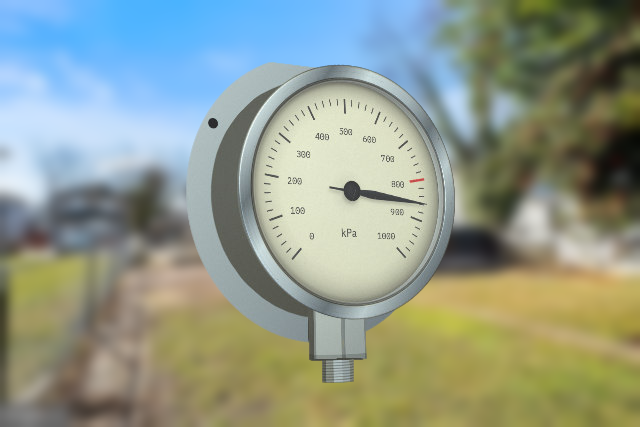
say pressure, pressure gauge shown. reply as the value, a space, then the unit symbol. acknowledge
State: 860 kPa
